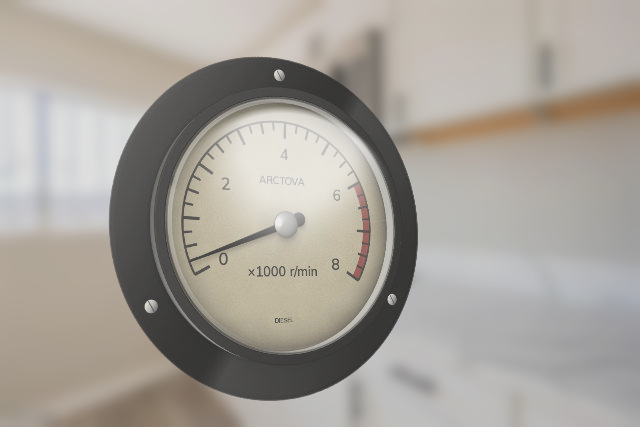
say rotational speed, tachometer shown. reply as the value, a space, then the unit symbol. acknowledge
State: 250 rpm
